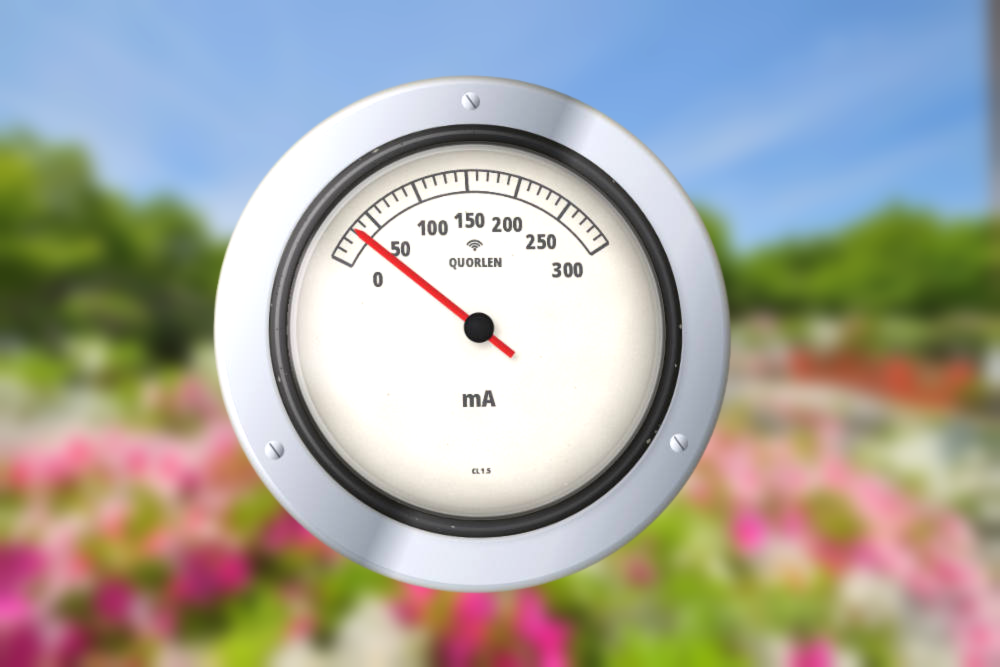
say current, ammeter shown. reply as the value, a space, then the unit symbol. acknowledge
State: 30 mA
